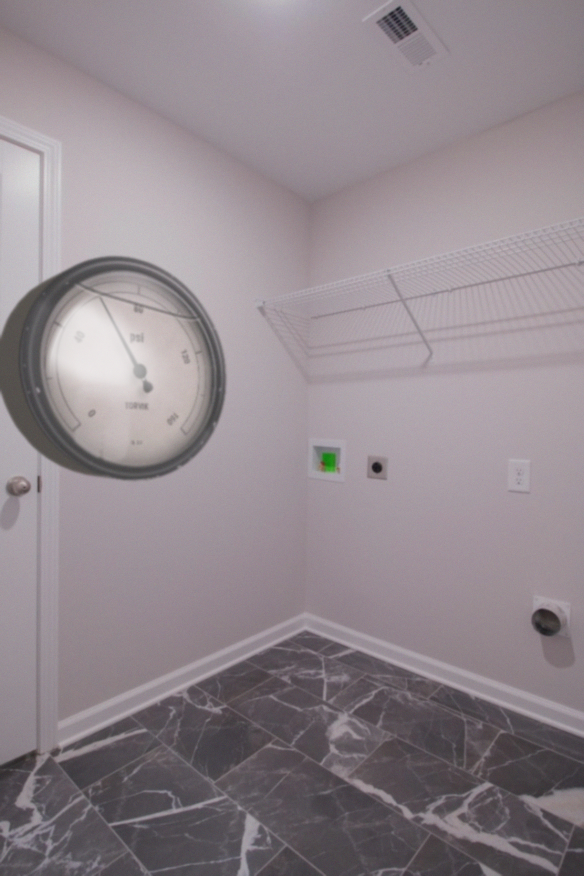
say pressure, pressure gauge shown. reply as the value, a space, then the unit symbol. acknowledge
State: 60 psi
